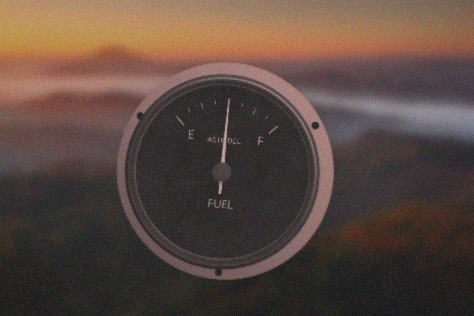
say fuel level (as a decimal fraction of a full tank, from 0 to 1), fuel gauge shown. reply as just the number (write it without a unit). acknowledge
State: 0.5
